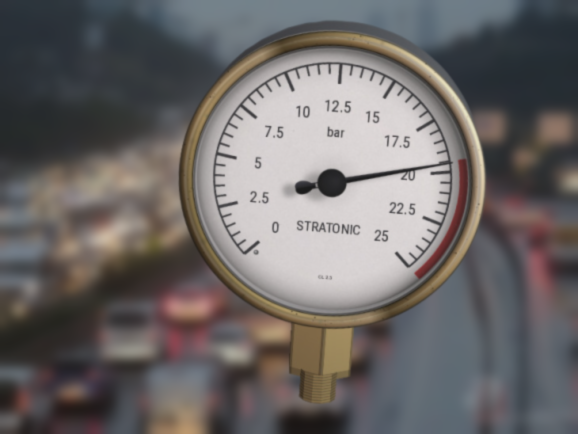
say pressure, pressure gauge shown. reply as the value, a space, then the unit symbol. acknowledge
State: 19.5 bar
